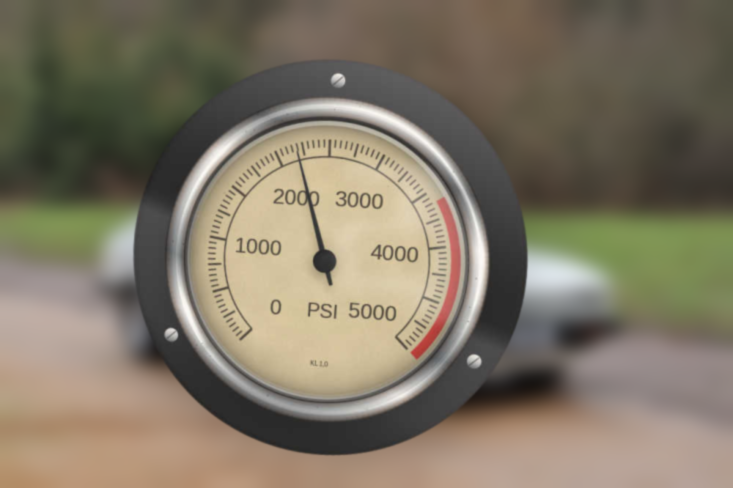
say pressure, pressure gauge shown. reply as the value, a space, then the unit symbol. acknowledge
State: 2200 psi
